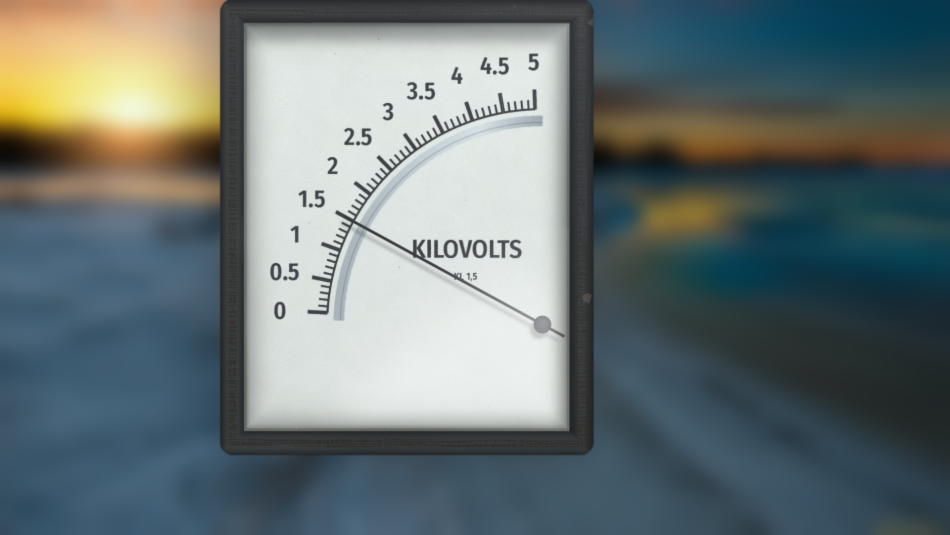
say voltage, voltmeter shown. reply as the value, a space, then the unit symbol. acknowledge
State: 1.5 kV
